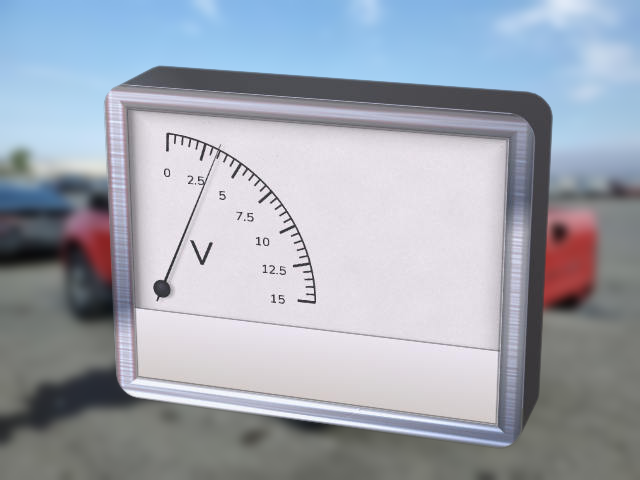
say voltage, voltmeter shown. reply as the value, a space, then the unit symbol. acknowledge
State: 3.5 V
